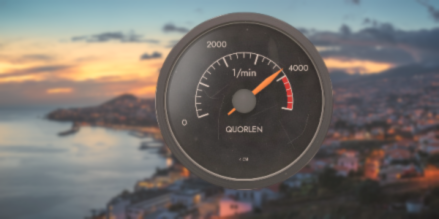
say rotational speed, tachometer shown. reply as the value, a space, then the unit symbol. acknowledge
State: 3800 rpm
